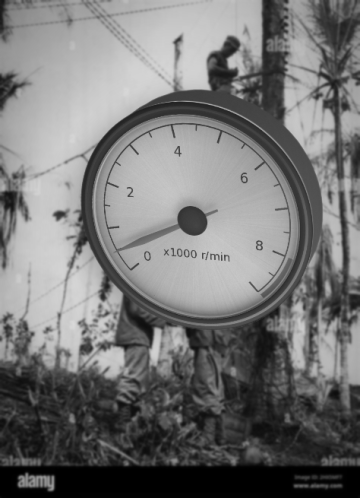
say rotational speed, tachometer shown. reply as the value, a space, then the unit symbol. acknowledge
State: 500 rpm
